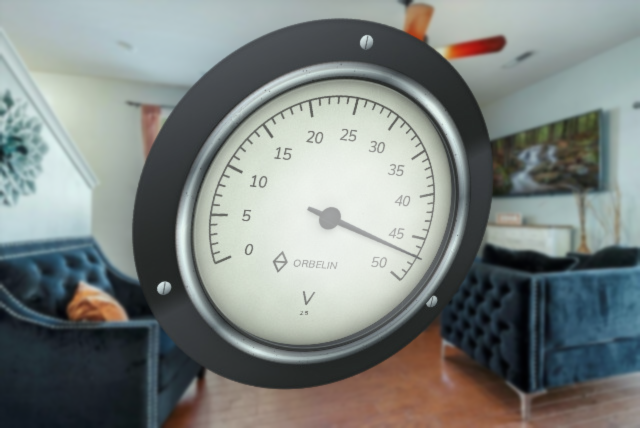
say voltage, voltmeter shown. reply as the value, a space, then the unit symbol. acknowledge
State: 47 V
